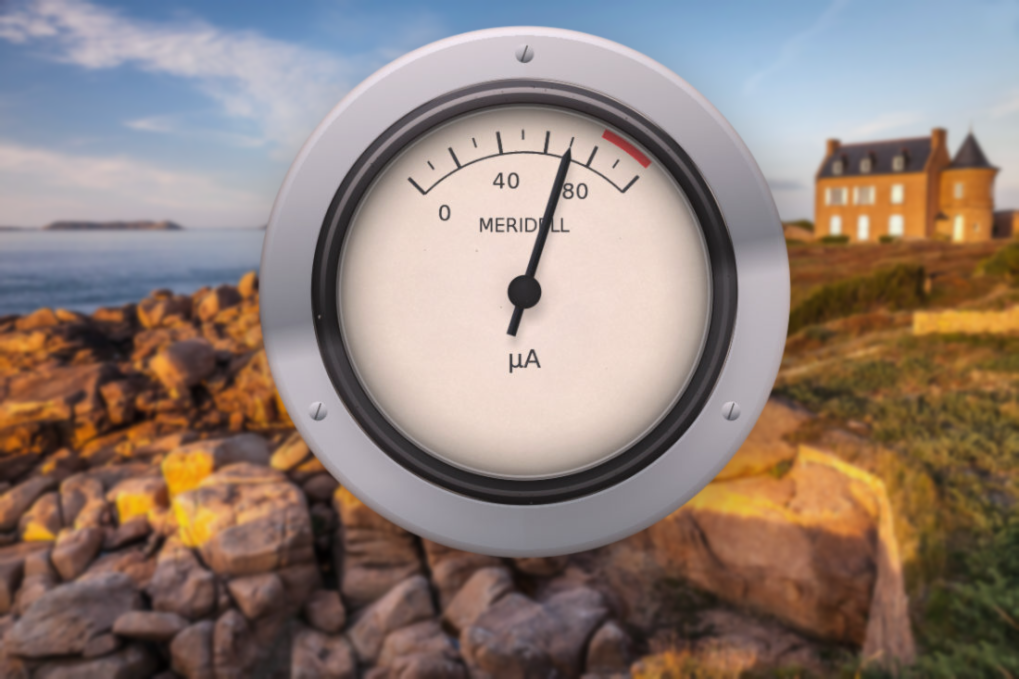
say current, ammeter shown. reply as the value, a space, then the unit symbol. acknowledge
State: 70 µA
